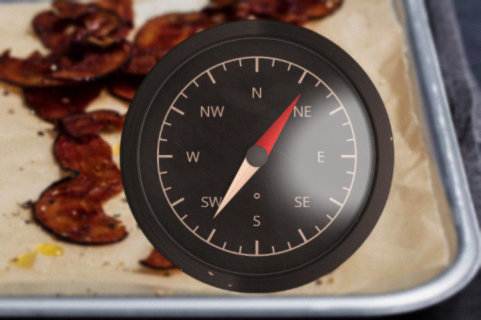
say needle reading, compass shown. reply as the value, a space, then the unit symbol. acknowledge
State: 35 °
